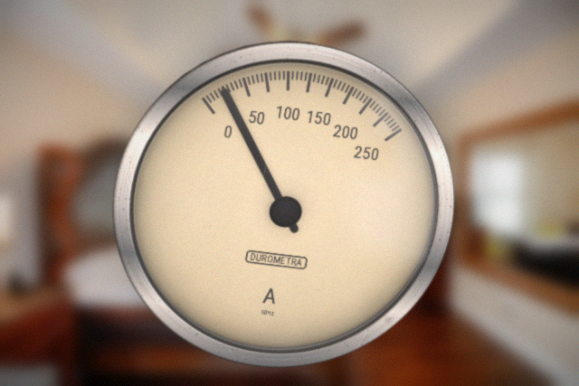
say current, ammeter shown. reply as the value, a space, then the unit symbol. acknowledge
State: 25 A
